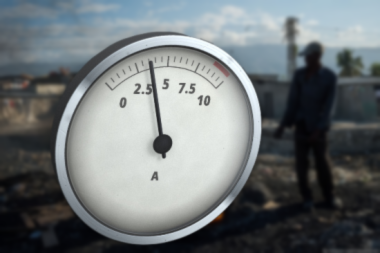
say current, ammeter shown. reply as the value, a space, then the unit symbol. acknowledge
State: 3.5 A
